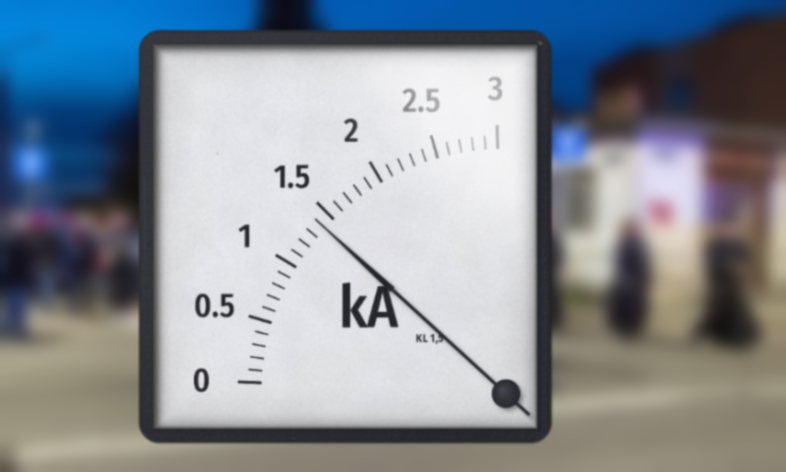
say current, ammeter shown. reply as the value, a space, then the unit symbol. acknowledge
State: 1.4 kA
